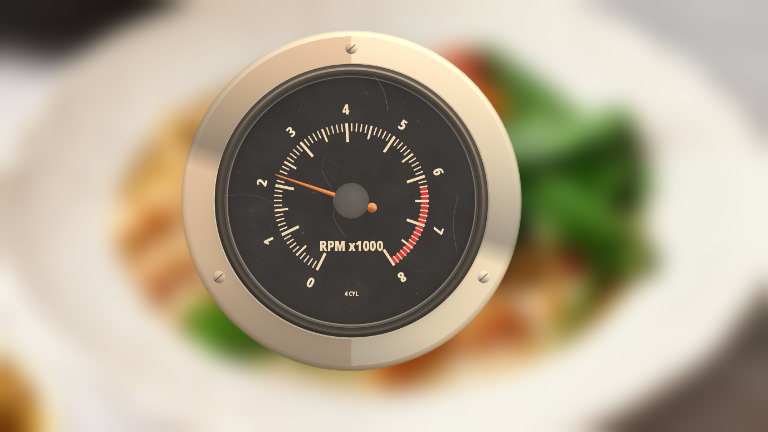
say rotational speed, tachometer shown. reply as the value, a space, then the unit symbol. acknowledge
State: 2200 rpm
